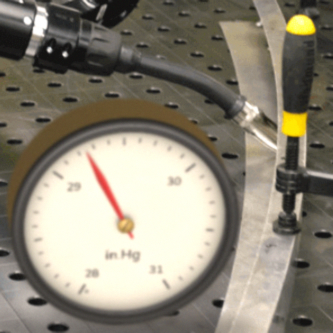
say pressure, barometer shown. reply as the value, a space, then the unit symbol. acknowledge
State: 29.25 inHg
